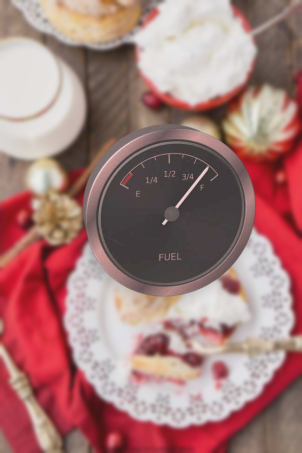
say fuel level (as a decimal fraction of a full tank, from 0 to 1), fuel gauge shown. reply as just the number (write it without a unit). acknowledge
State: 0.875
